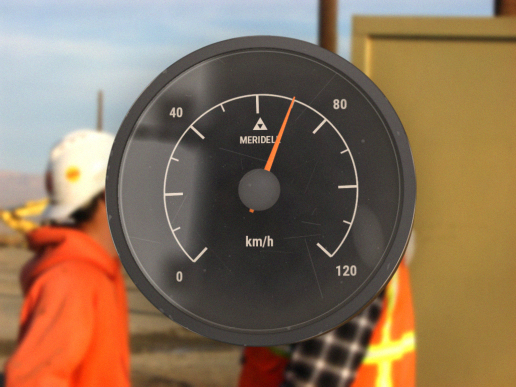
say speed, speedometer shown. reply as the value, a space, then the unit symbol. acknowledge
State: 70 km/h
